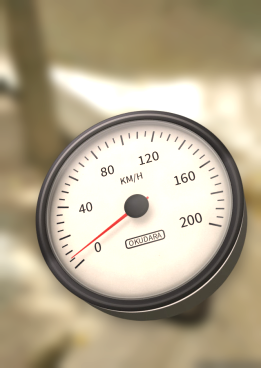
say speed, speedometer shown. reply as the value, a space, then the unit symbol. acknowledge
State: 5 km/h
